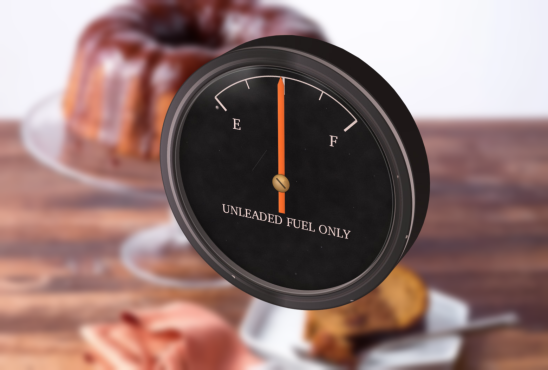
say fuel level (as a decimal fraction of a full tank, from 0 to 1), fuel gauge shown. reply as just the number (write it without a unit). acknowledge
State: 0.5
